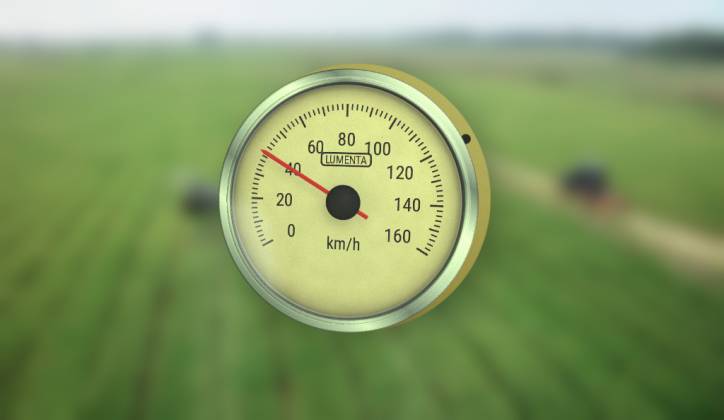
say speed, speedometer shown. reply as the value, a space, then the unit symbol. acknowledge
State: 40 km/h
